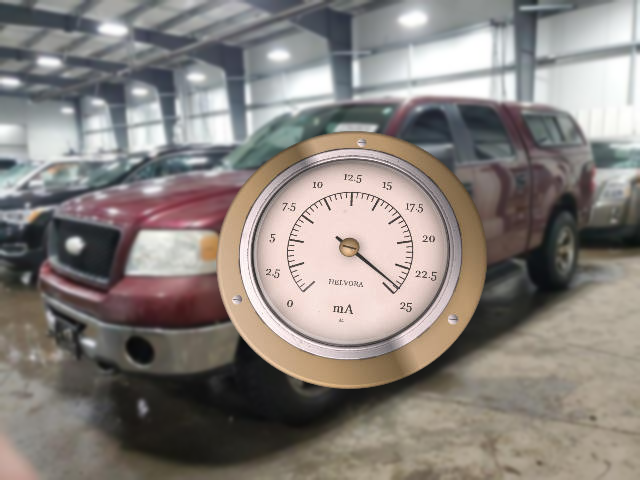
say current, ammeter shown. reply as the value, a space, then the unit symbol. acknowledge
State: 24.5 mA
